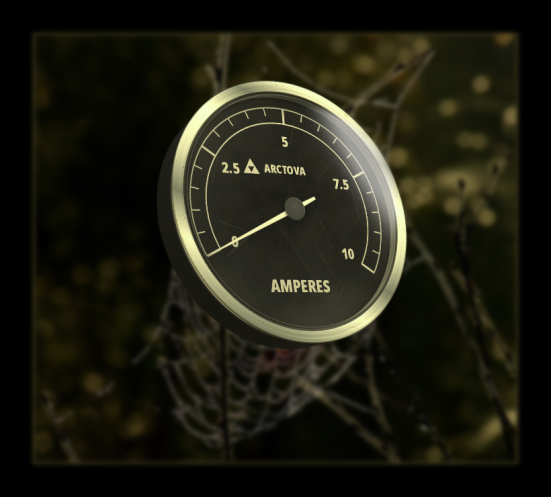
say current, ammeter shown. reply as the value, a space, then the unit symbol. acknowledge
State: 0 A
